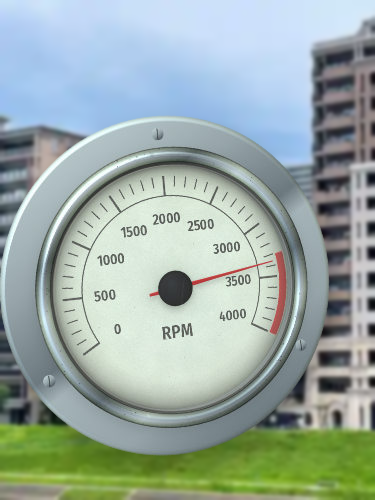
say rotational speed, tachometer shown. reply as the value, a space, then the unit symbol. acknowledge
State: 3350 rpm
